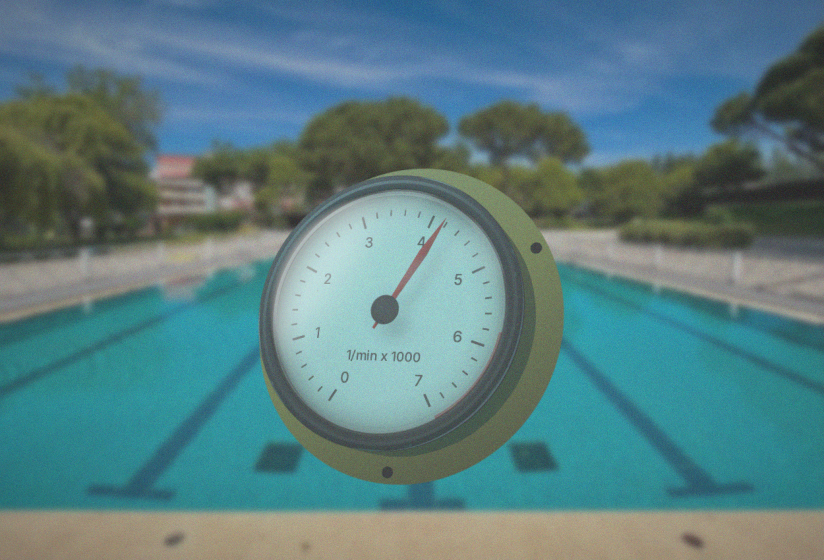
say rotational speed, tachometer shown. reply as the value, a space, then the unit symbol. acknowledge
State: 4200 rpm
